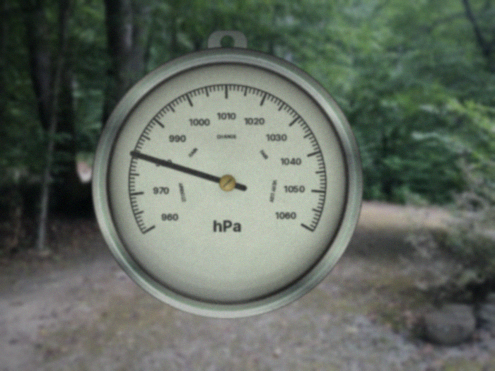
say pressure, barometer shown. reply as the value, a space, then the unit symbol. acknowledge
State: 980 hPa
